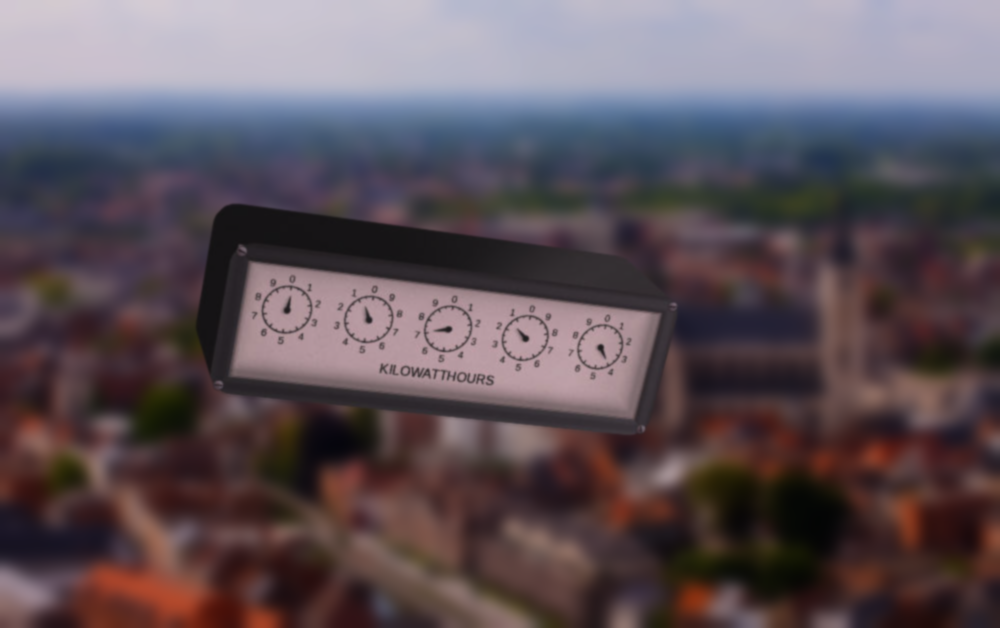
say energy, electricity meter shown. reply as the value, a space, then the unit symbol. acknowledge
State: 714 kWh
